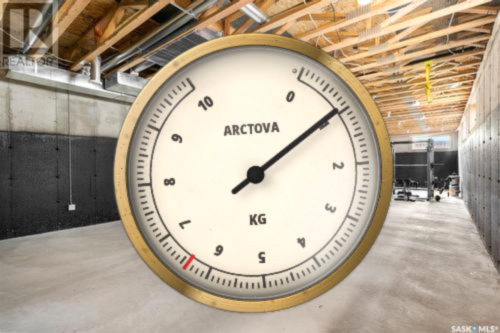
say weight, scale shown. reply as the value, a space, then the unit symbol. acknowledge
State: 0.9 kg
